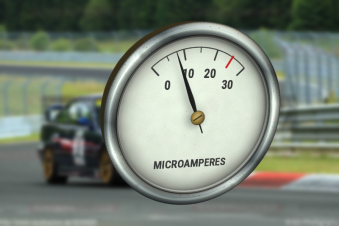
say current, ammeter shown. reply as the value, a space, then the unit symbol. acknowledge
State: 7.5 µA
